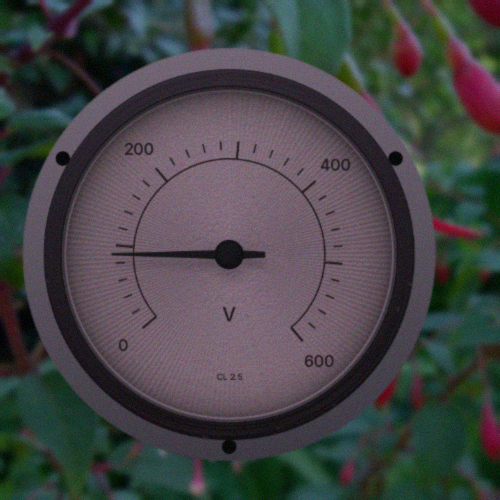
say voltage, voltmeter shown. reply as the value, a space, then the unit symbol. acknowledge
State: 90 V
